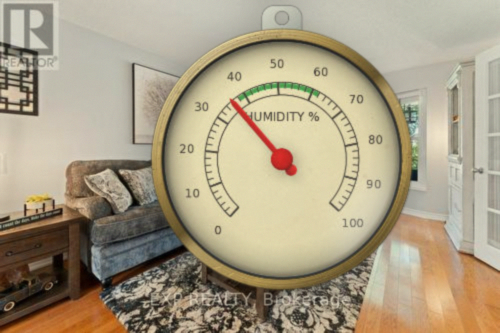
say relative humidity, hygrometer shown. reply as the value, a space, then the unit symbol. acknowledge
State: 36 %
